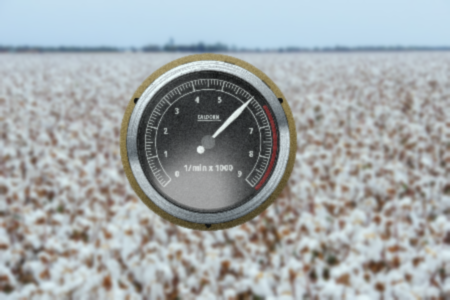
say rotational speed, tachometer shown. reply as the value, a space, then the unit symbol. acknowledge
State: 6000 rpm
